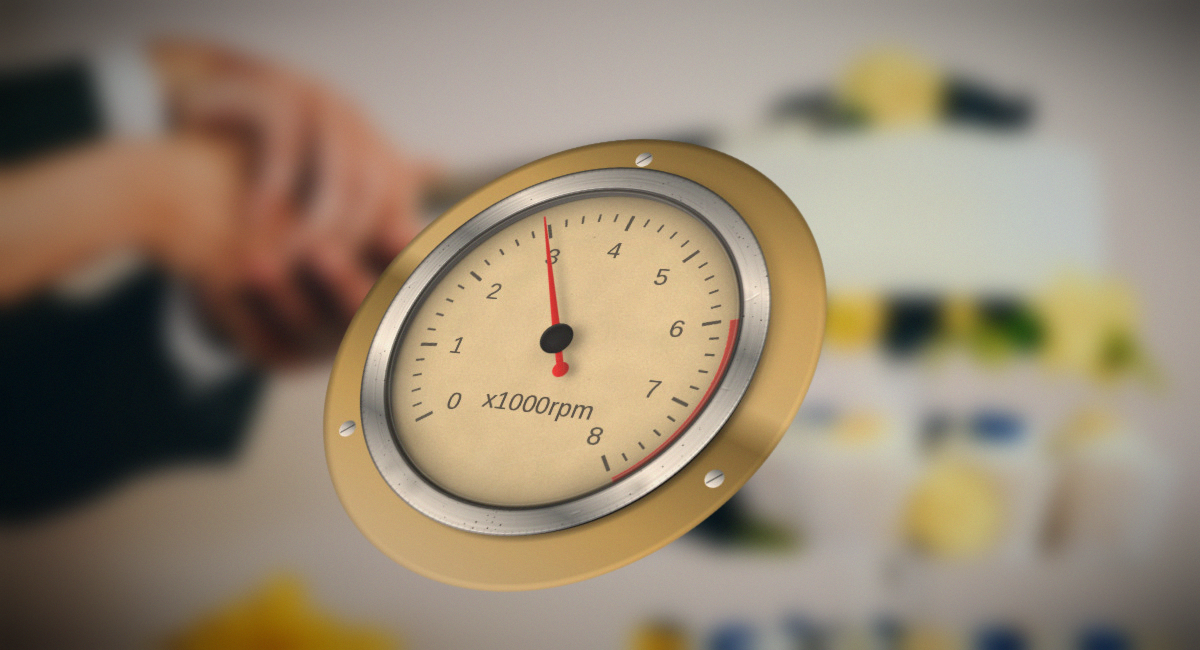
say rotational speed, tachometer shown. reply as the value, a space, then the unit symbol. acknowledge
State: 3000 rpm
